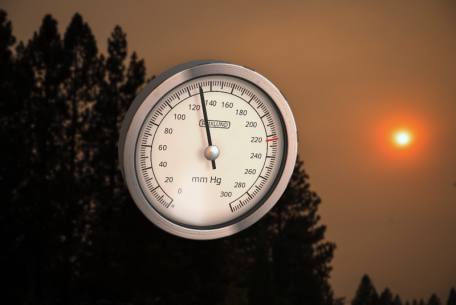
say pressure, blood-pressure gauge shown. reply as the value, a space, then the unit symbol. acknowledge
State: 130 mmHg
